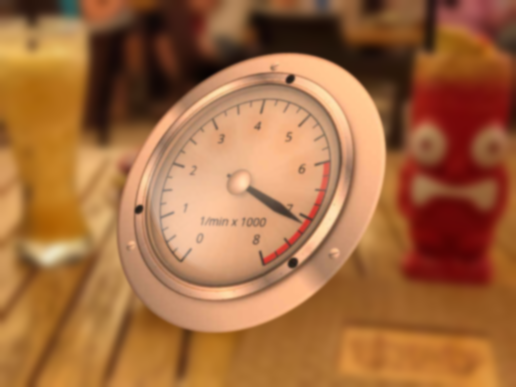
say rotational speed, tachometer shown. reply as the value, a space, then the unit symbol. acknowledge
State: 7125 rpm
